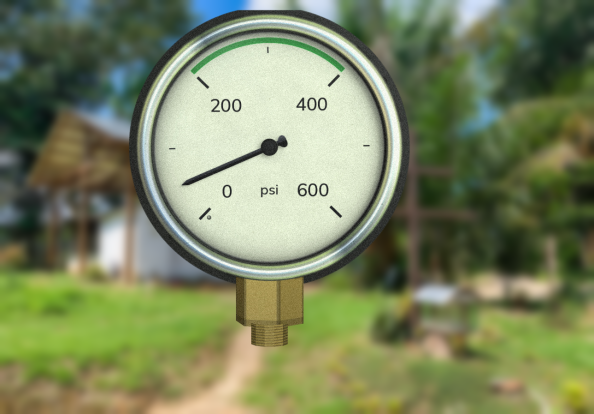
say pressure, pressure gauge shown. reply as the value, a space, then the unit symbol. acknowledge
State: 50 psi
